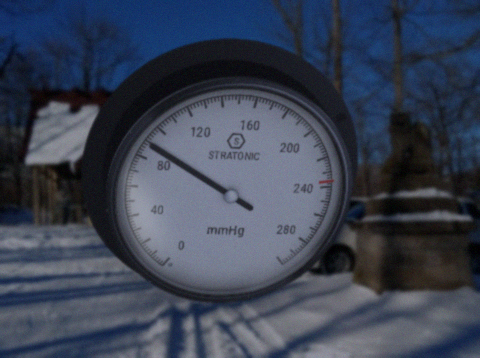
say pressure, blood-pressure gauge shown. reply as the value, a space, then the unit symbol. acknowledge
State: 90 mmHg
